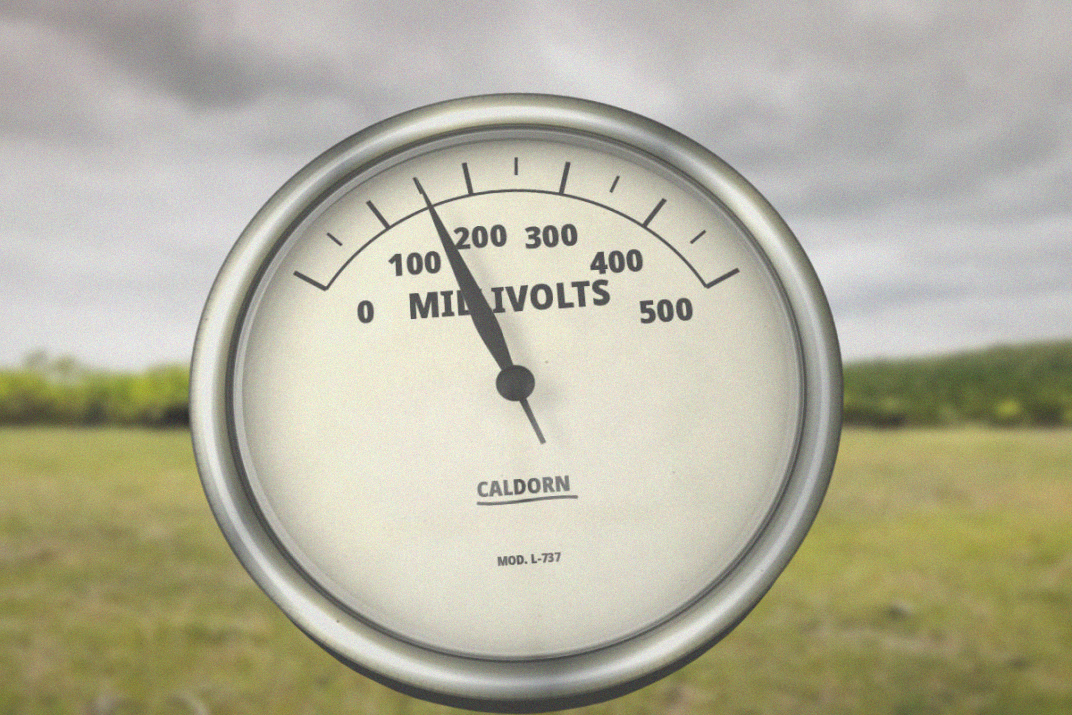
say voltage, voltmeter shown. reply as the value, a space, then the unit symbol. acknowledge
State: 150 mV
